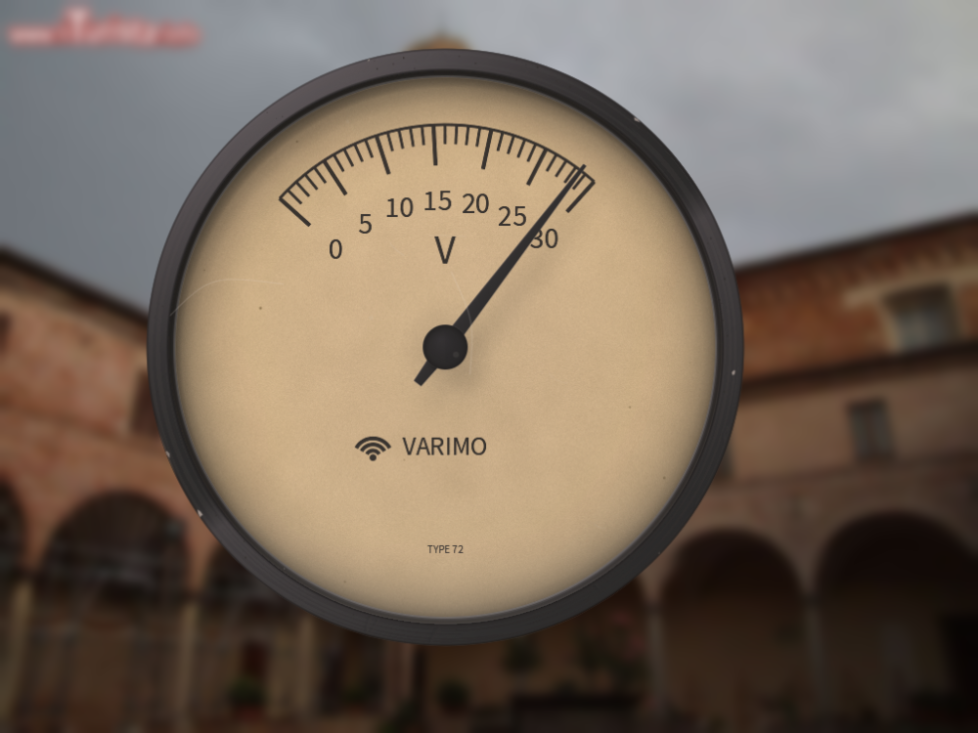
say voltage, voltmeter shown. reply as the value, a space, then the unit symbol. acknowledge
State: 28.5 V
